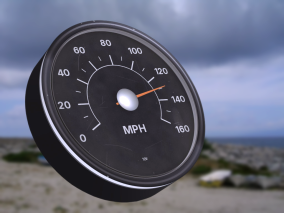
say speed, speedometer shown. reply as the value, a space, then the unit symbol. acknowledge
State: 130 mph
